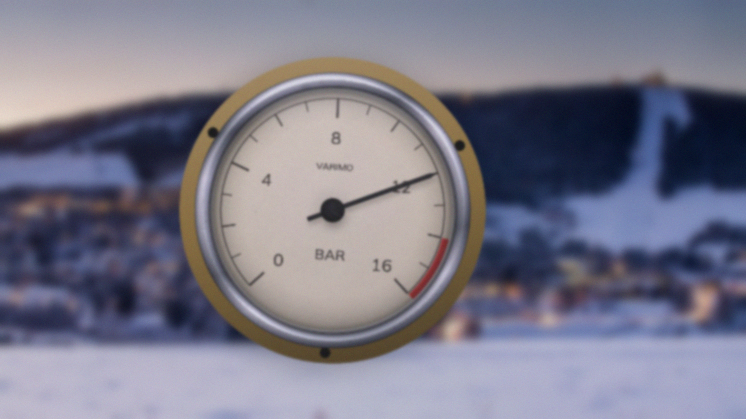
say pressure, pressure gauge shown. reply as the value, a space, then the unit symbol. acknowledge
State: 12 bar
